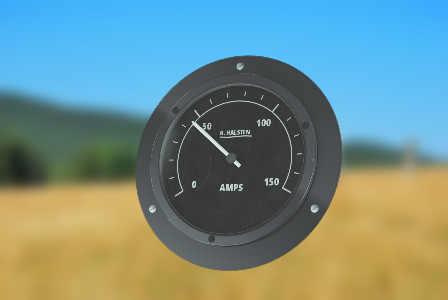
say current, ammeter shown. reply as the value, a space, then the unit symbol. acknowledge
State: 45 A
